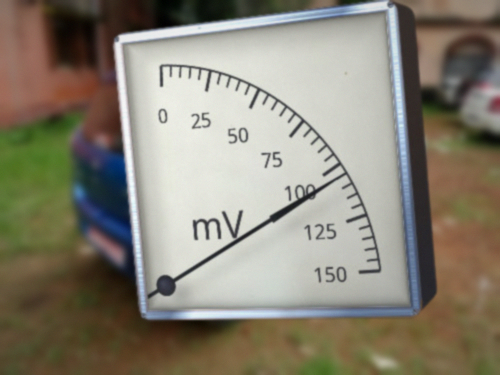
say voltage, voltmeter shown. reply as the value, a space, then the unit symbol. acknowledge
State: 105 mV
